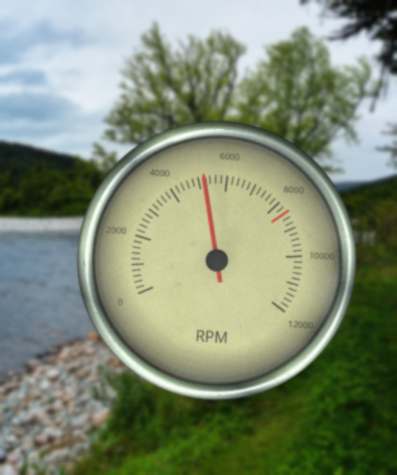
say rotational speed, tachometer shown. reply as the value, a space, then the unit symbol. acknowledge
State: 5200 rpm
